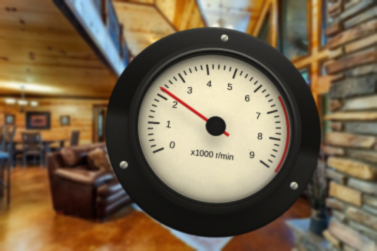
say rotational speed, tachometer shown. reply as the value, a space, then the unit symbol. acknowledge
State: 2200 rpm
